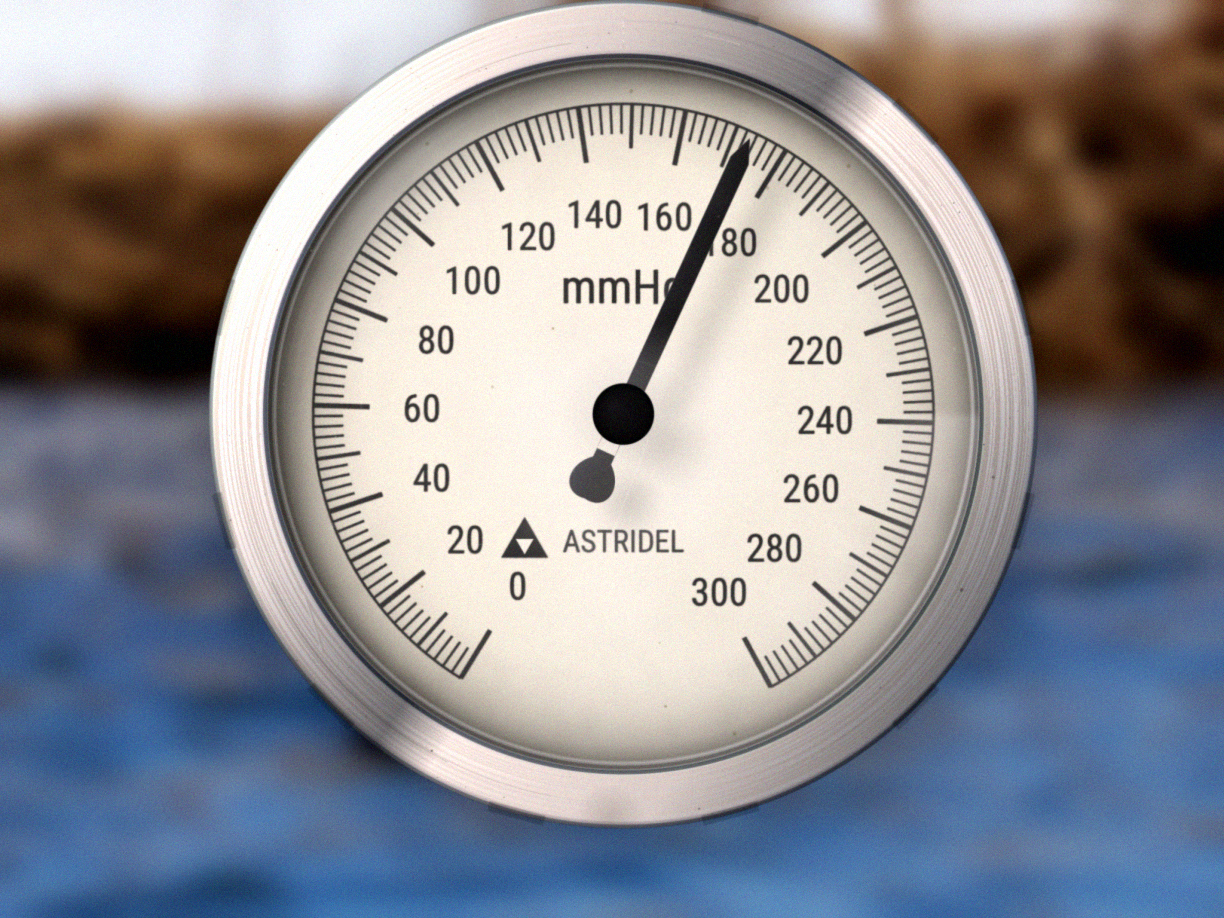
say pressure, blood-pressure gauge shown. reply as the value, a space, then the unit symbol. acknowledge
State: 173 mmHg
